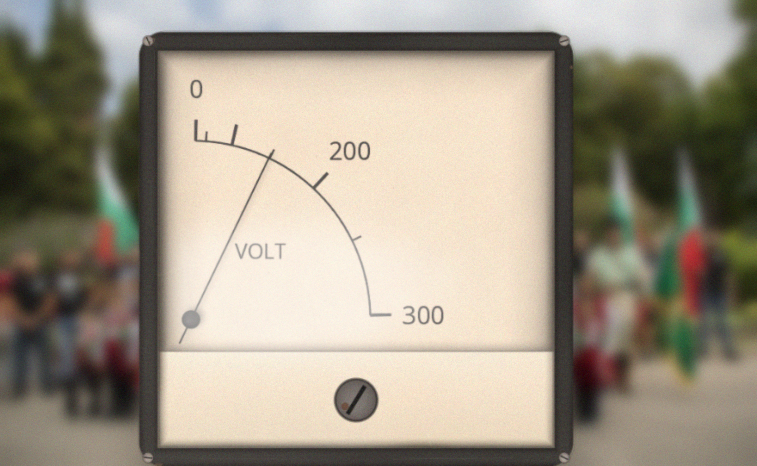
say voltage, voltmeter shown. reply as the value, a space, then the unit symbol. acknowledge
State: 150 V
